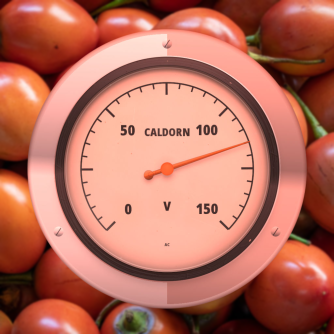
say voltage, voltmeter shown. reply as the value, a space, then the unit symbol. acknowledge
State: 115 V
